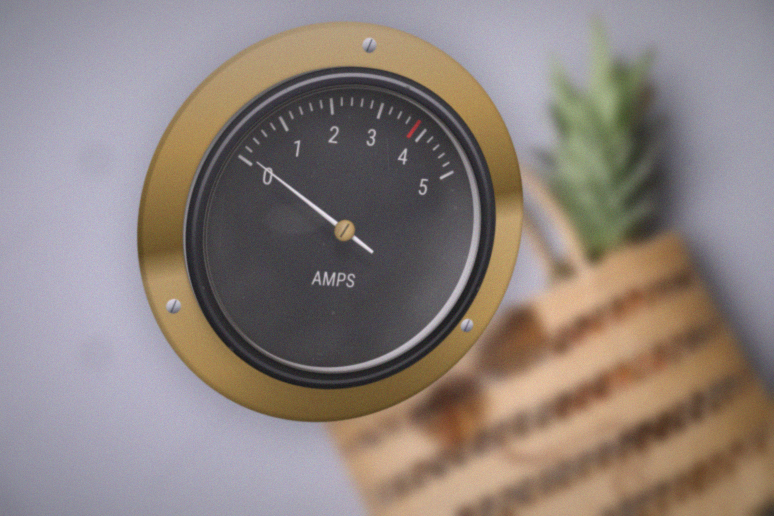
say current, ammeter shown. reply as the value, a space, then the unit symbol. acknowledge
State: 0.1 A
